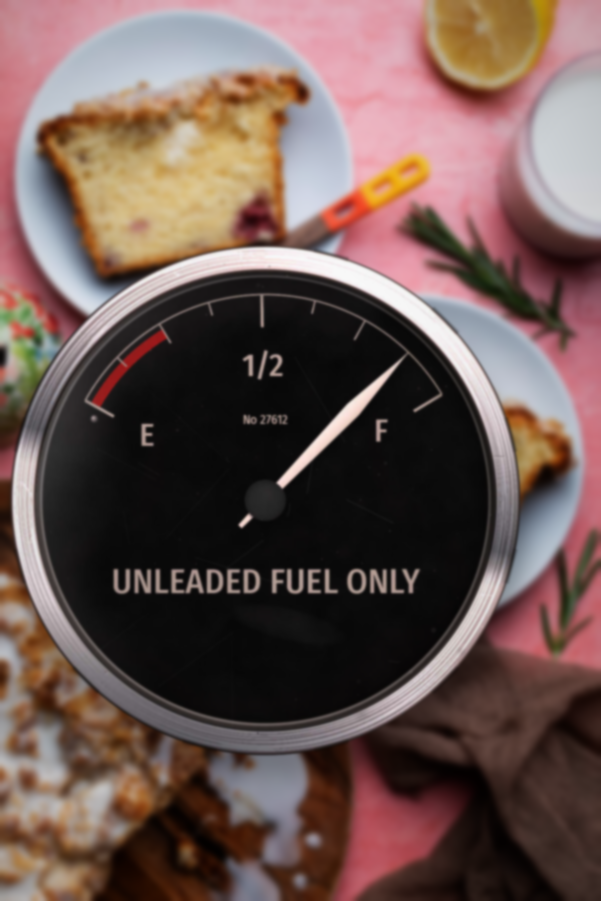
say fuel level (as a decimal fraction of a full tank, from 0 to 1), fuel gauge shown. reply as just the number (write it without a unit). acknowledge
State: 0.875
